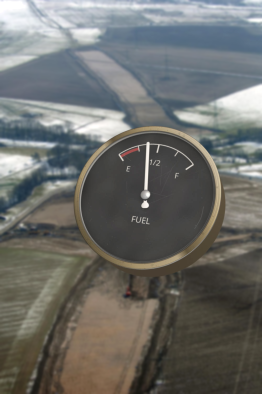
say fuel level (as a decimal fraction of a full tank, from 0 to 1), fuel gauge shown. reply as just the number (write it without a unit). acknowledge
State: 0.375
